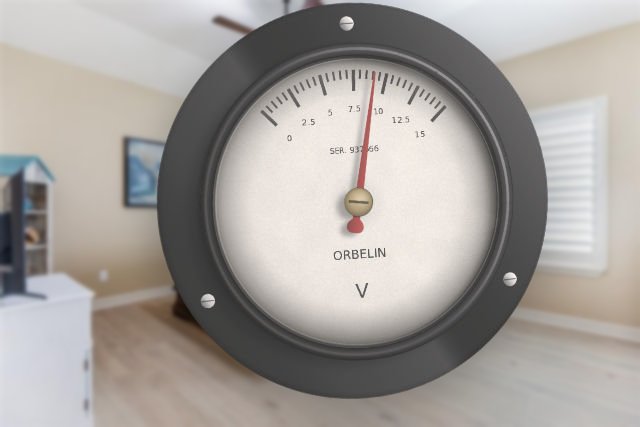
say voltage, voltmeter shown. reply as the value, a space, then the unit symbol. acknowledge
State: 9 V
